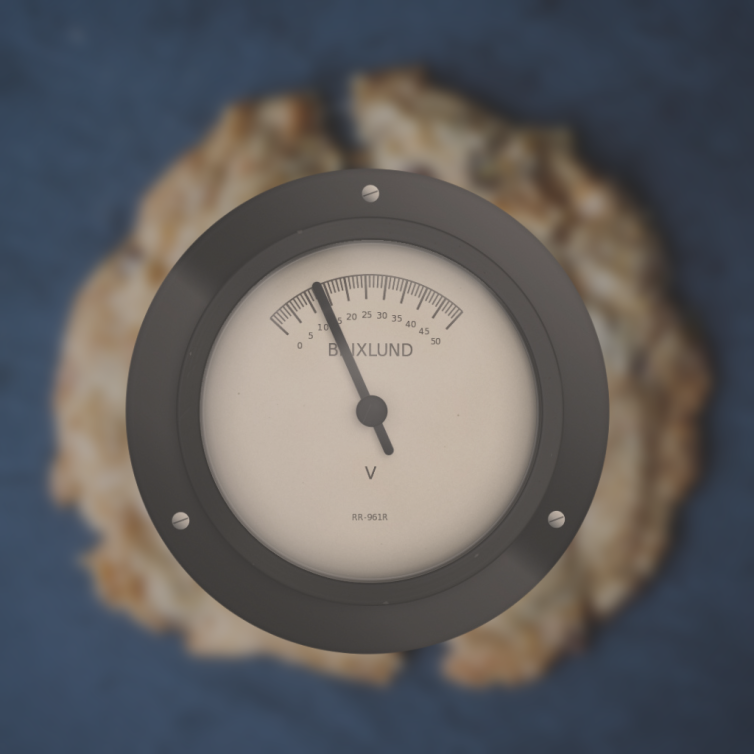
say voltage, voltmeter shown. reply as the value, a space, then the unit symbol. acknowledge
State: 13 V
